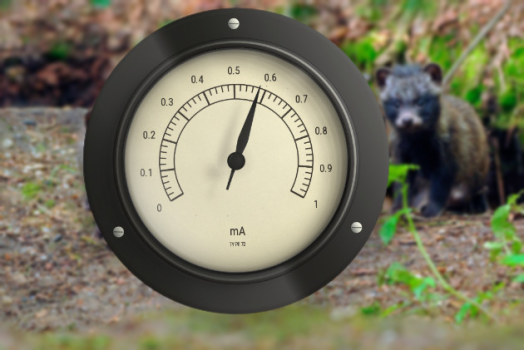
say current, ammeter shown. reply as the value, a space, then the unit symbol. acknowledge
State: 0.58 mA
